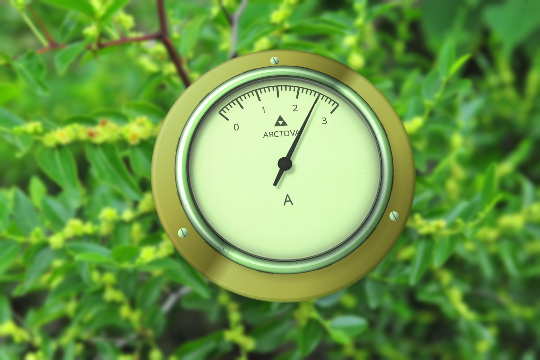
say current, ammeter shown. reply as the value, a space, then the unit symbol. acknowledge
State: 2.5 A
